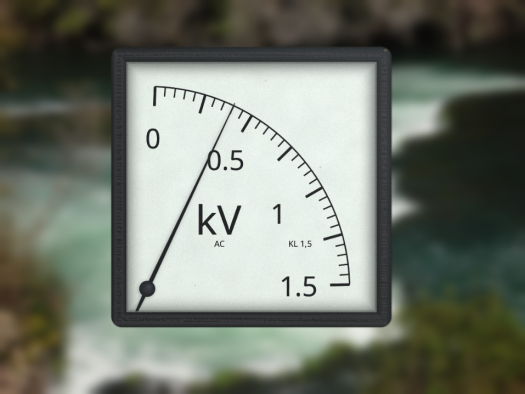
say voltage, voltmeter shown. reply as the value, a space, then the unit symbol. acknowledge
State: 0.4 kV
